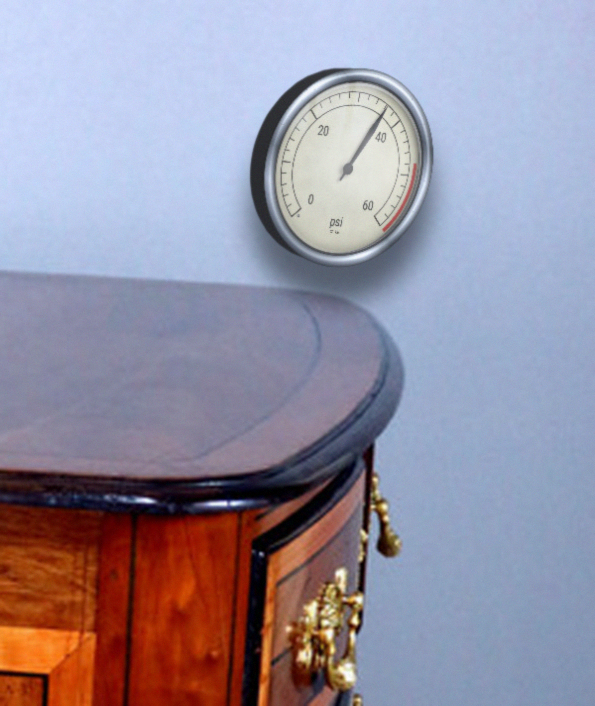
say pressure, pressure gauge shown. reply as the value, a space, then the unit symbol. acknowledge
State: 36 psi
